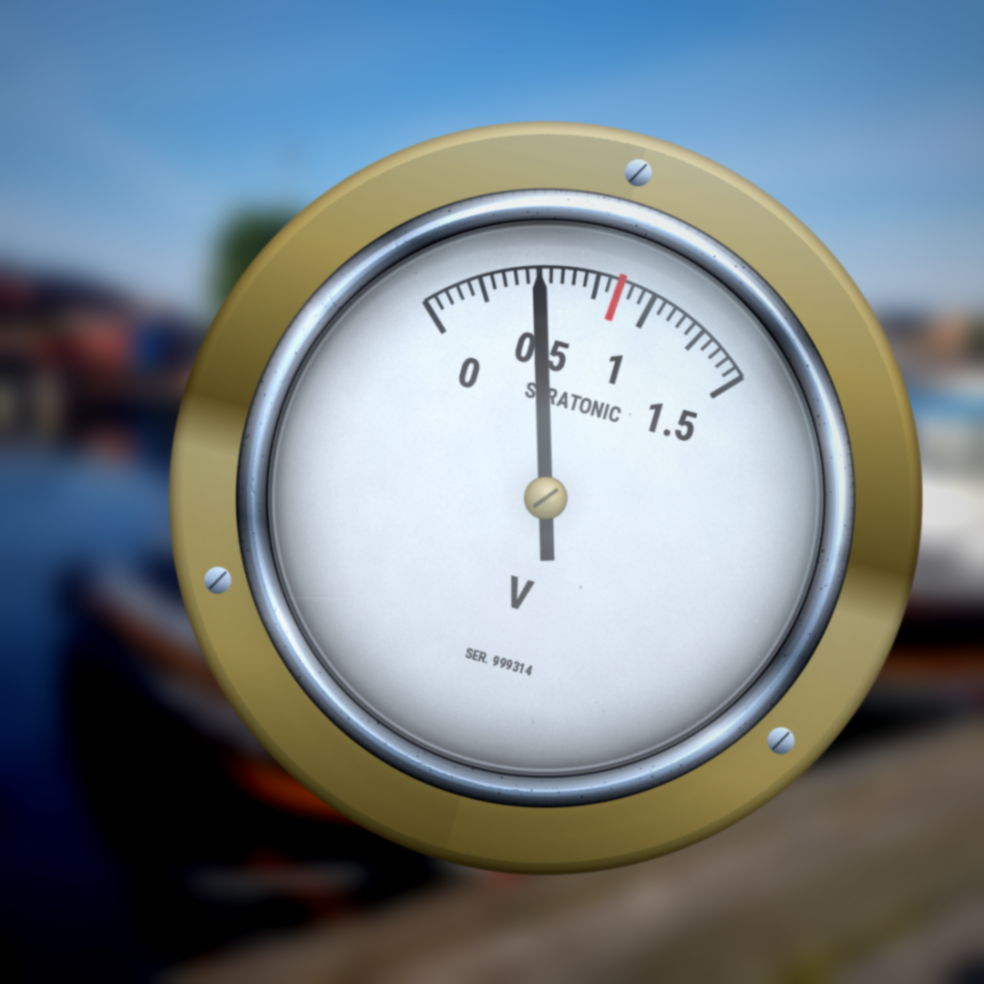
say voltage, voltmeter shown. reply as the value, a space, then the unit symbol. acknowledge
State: 0.5 V
